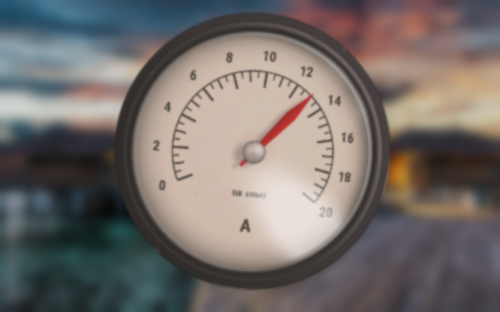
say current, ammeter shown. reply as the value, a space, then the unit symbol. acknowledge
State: 13 A
